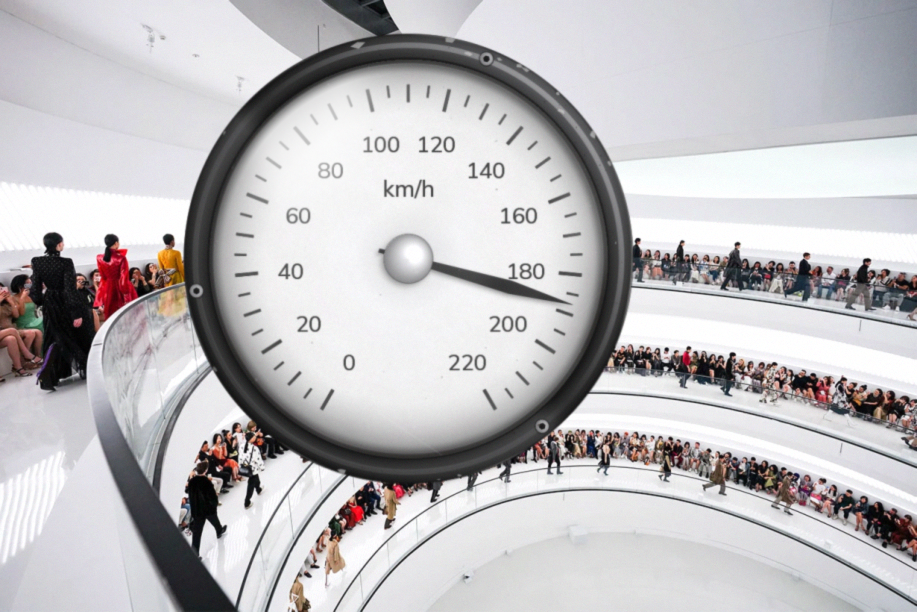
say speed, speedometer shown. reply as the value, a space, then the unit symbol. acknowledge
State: 187.5 km/h
